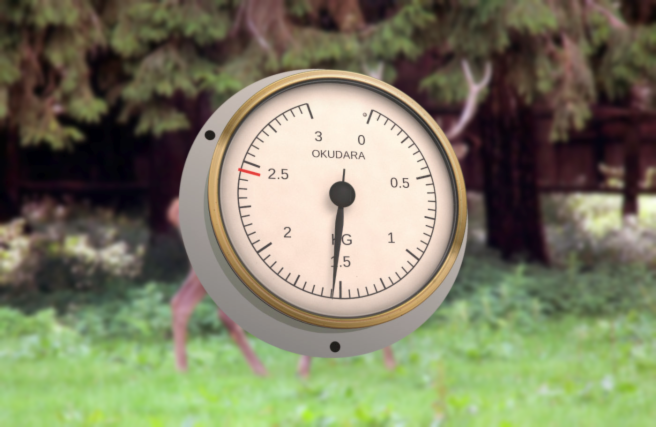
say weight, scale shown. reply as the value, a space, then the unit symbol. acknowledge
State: 1.55 kg
